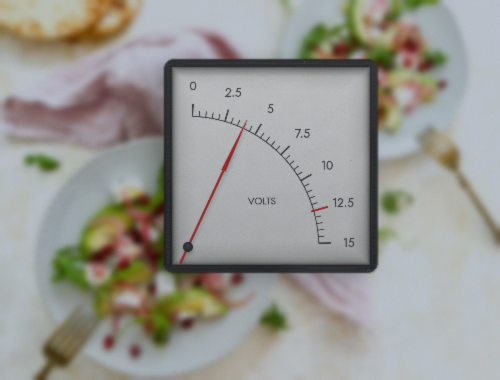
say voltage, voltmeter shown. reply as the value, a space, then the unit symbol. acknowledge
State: 4 V
